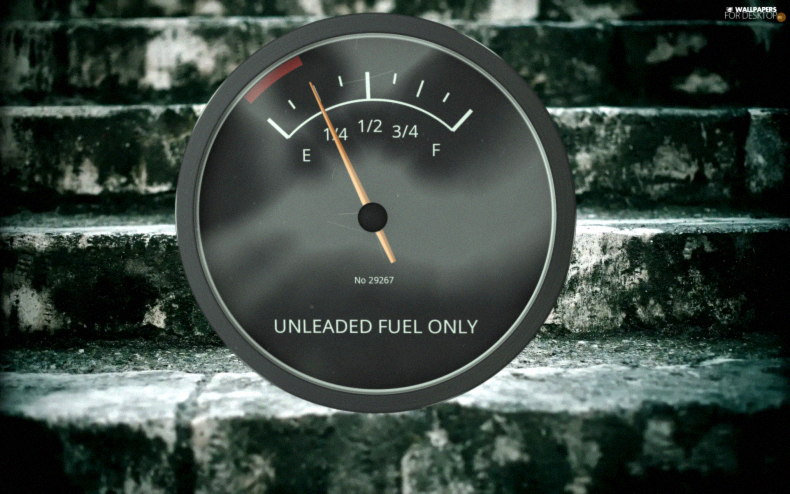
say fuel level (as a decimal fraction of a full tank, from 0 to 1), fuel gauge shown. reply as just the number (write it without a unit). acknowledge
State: 0.25
